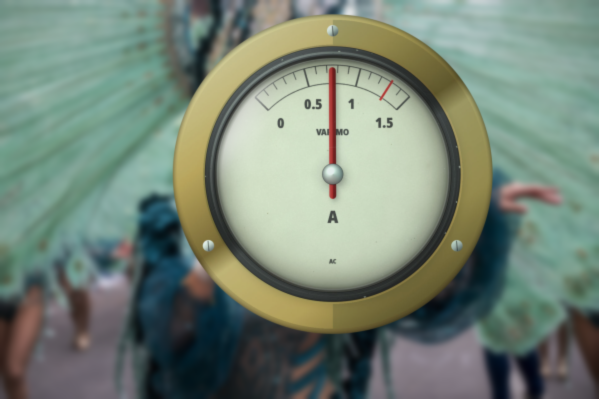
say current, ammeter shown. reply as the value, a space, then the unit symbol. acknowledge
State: 0.75 A
